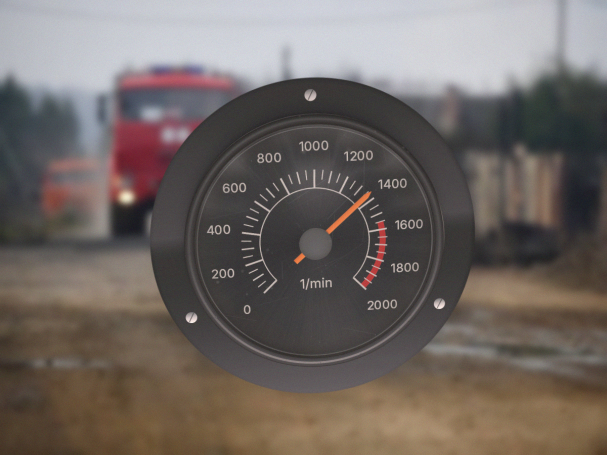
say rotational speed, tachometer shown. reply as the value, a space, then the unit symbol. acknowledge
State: 1350 rpm
